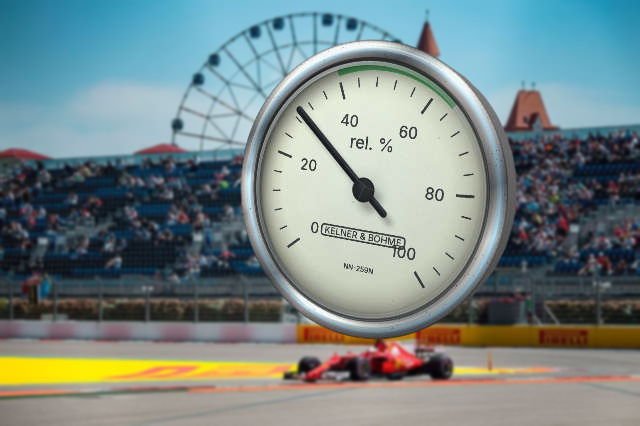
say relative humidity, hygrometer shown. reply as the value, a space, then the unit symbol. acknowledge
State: 30 %
